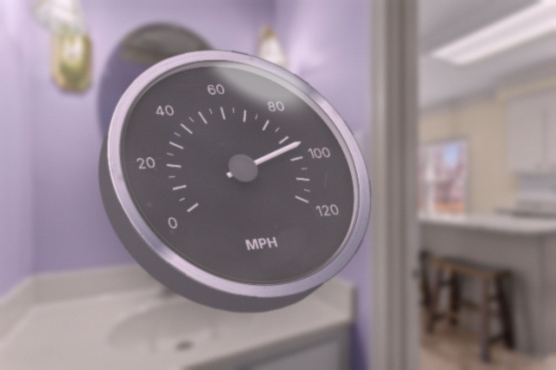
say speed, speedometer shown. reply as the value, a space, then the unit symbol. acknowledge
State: 95 mph
